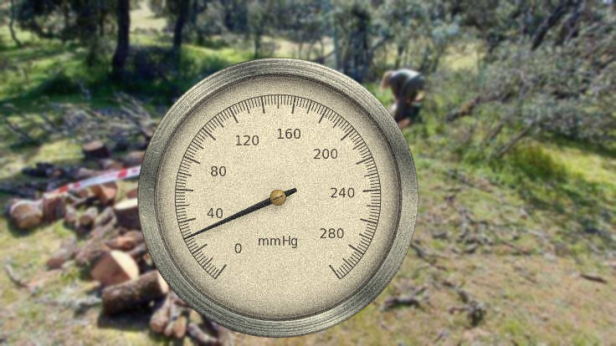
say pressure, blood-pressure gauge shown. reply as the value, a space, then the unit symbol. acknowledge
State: 30 mmHg
